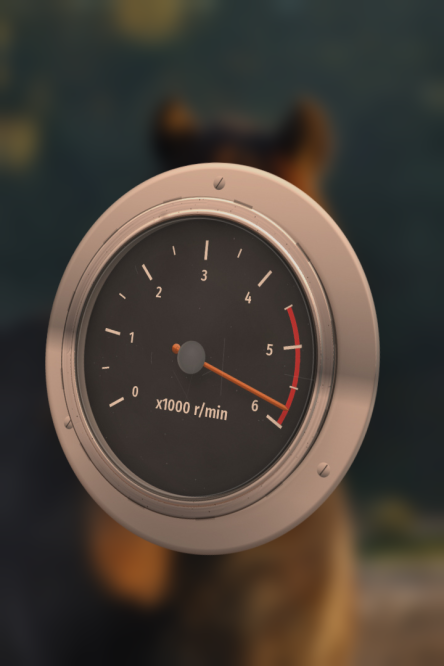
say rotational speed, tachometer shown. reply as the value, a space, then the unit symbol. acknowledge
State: 5750 rpm
